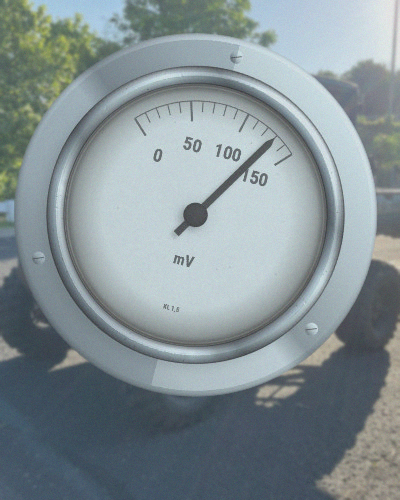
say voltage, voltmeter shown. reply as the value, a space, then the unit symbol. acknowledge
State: 130 mV
